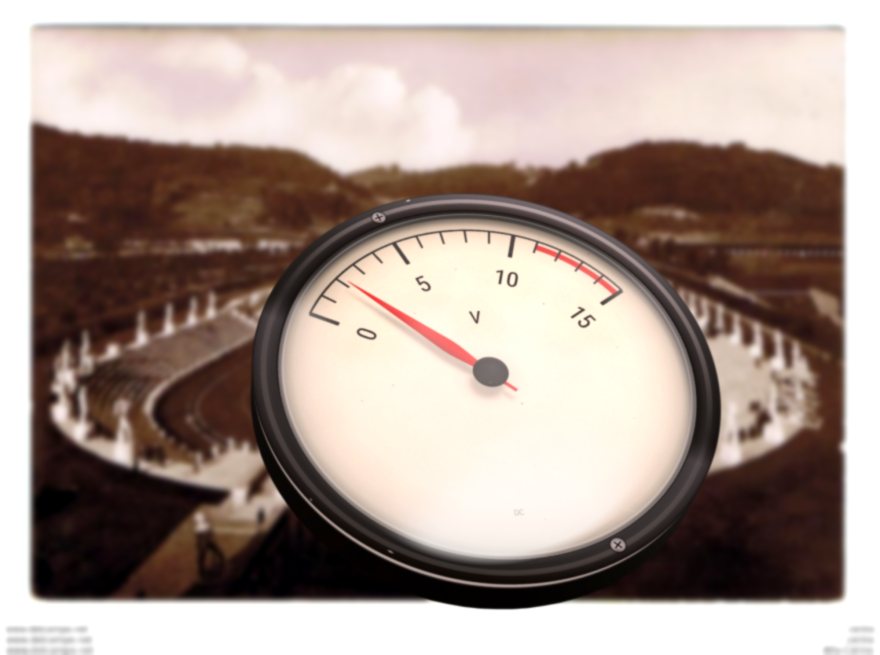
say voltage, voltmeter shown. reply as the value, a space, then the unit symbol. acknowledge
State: 2 V
